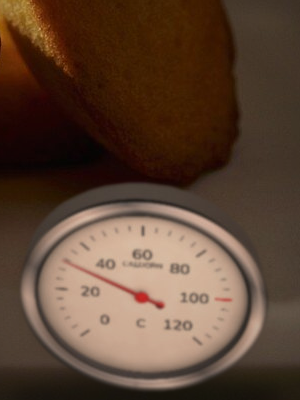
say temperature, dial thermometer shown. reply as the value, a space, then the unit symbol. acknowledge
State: 32 °C
